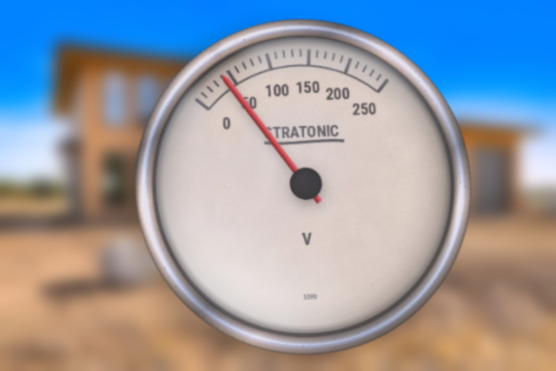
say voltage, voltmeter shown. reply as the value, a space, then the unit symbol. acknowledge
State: 40 V
